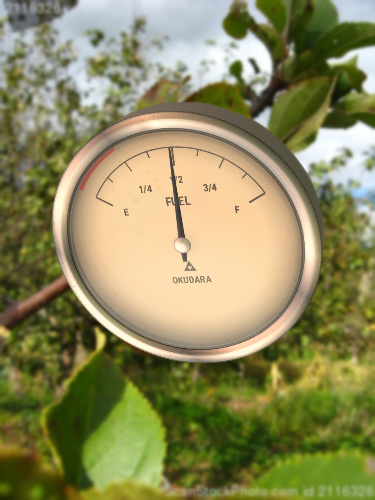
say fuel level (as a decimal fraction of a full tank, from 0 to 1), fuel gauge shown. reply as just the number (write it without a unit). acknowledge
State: 0.5
